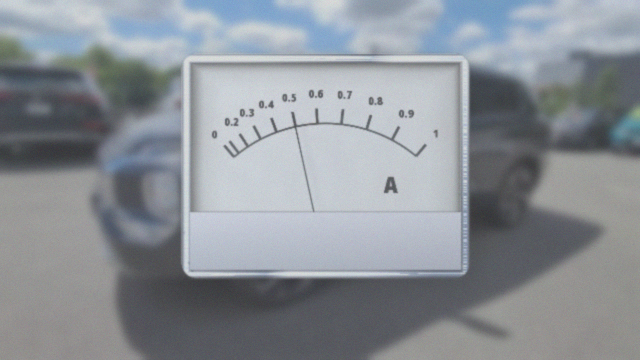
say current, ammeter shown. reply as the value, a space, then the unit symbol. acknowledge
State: 0.5 A
